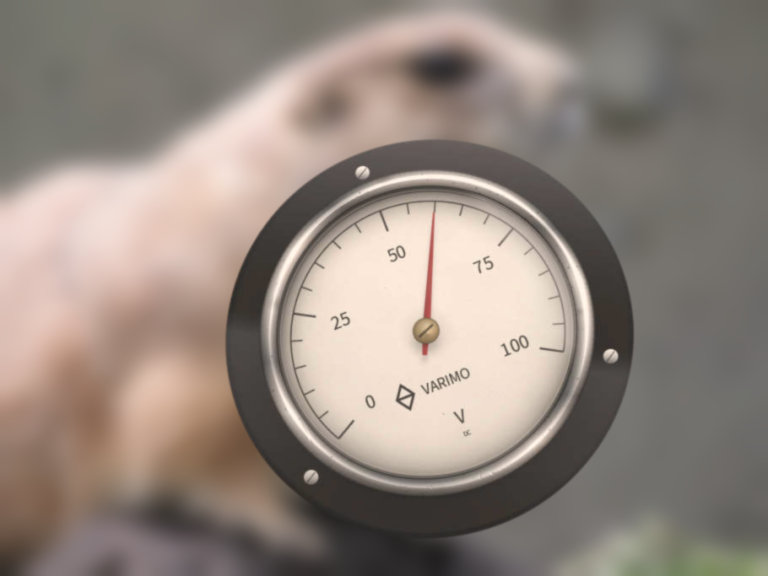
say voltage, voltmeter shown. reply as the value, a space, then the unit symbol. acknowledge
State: 60 V
